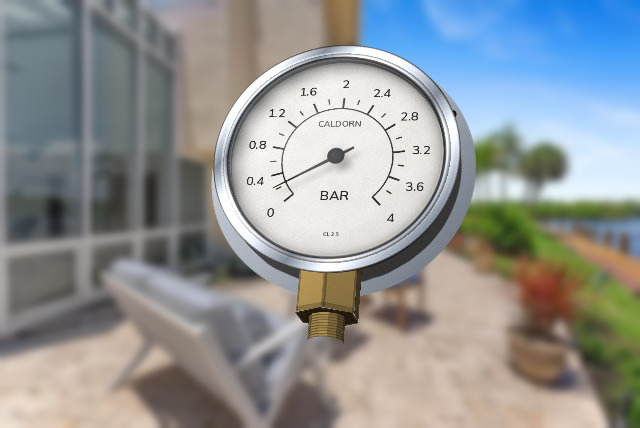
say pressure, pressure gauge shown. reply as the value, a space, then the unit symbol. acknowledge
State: 0.2 bar
